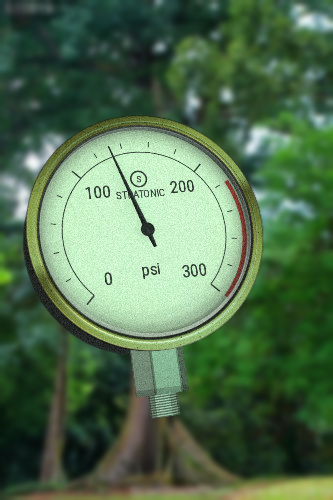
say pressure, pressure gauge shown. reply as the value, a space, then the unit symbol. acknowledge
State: 130 psi
